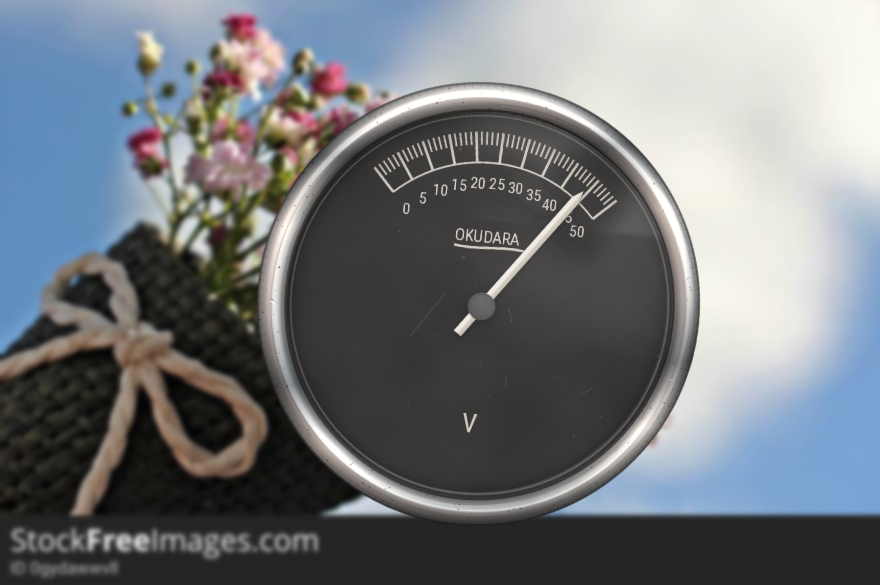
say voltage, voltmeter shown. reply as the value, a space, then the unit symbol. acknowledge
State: 44 V
